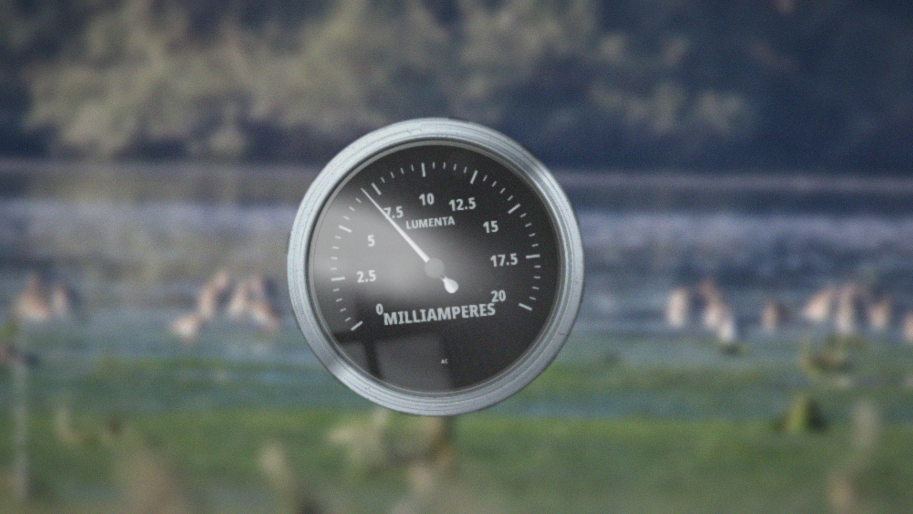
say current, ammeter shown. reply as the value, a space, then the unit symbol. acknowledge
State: 7 mA
